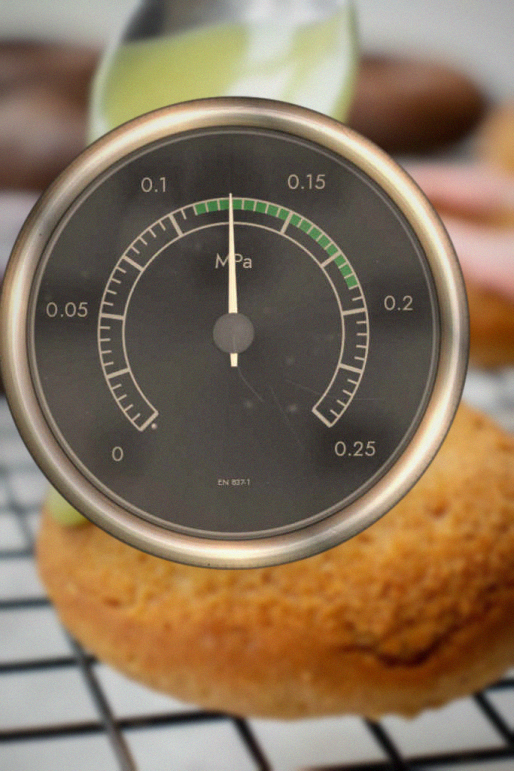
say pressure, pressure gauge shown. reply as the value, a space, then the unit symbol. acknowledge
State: 0.125 MPa
